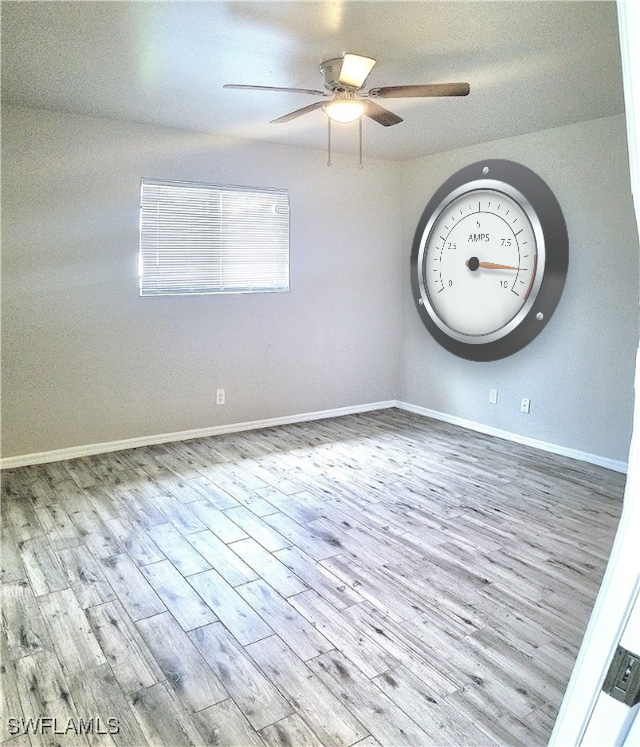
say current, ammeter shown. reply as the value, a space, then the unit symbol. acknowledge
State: 9 A
